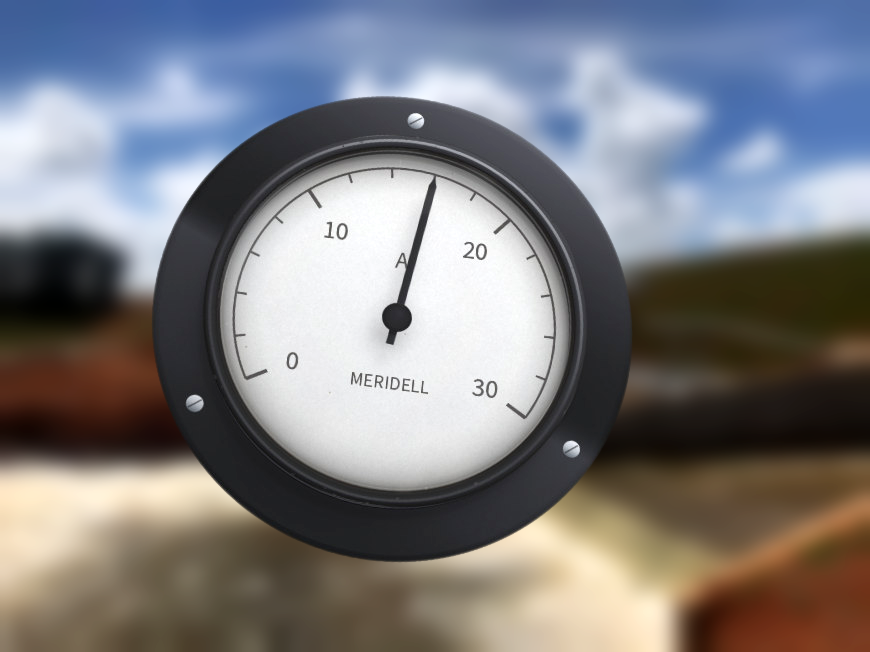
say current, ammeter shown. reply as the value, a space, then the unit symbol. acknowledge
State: 16 A
